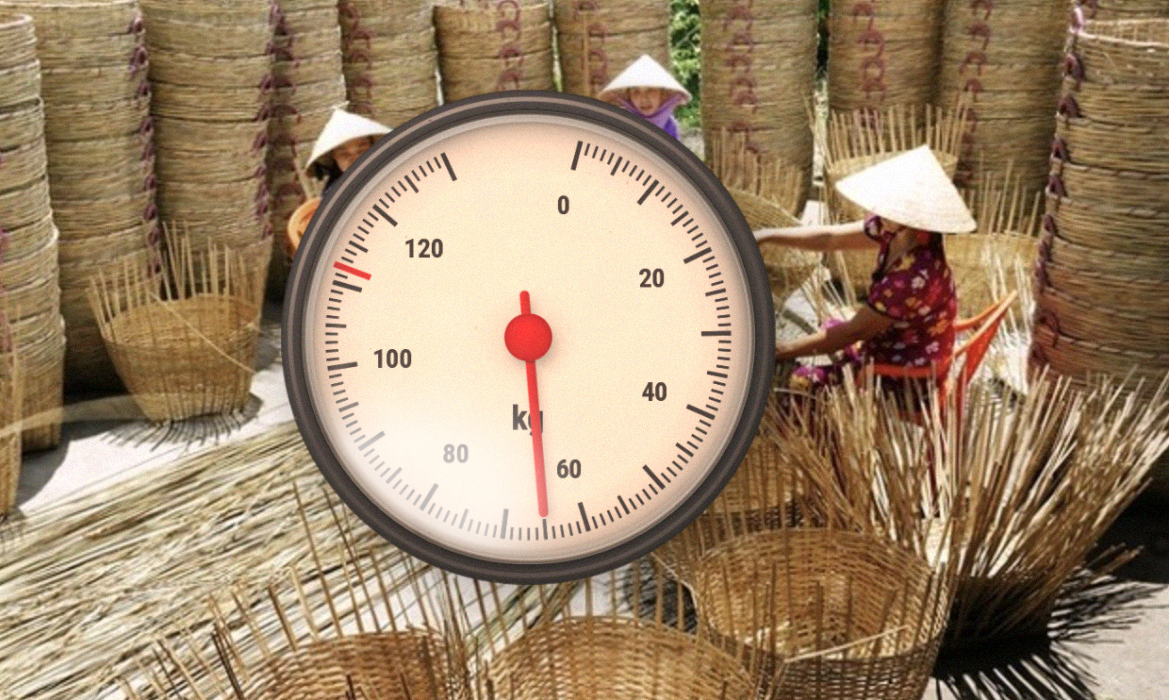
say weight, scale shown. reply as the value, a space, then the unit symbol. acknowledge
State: 65 kg
